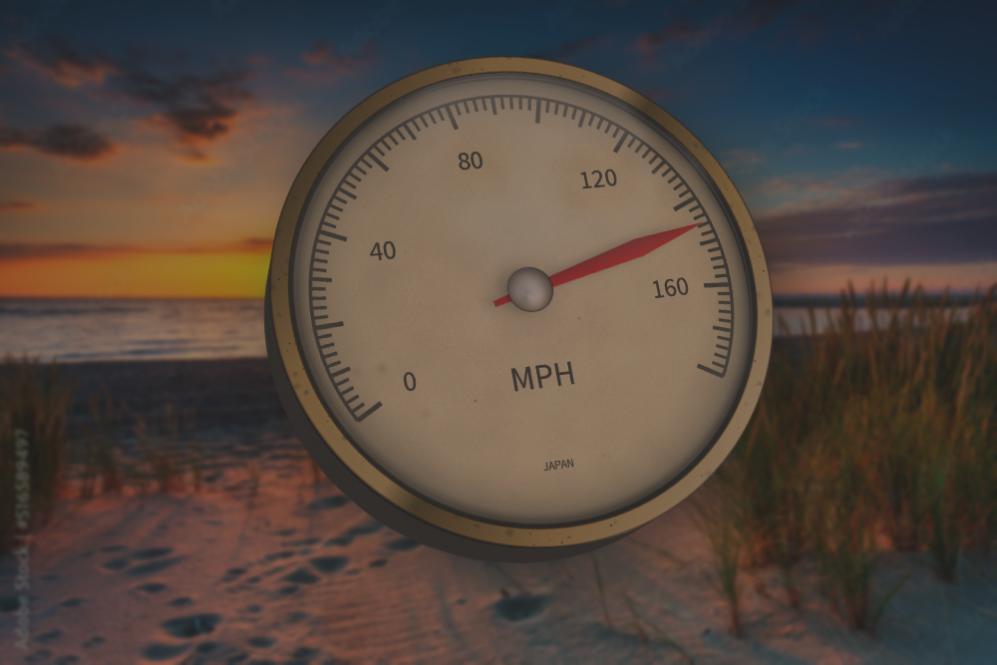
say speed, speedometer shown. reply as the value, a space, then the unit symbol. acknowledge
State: 146 mph
